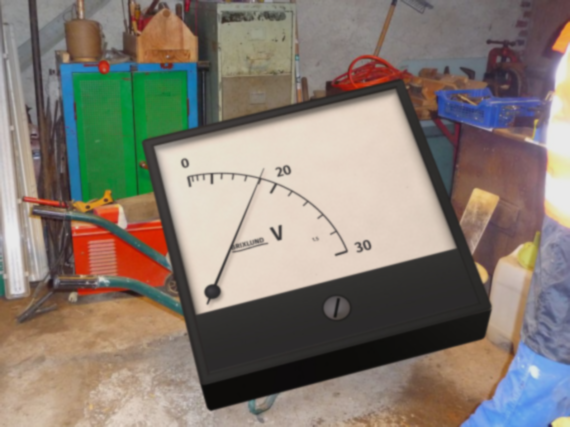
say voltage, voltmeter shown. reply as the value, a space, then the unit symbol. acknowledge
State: 18 V
